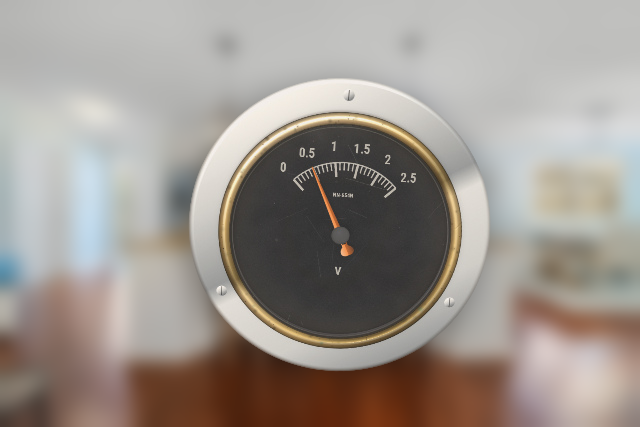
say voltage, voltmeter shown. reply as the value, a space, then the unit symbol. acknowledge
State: 0.5 V
